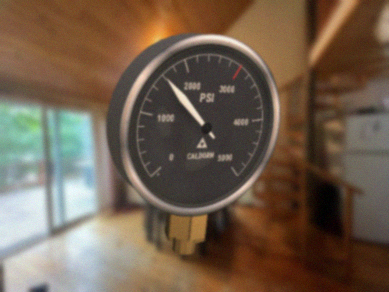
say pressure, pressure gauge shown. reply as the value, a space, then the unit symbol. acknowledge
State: 1600 psi
